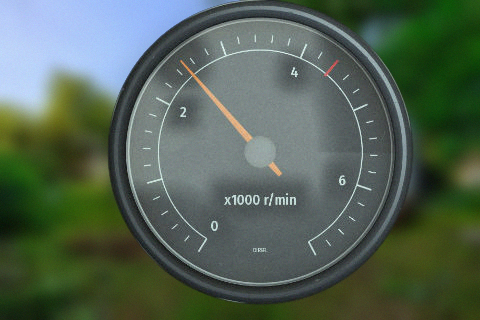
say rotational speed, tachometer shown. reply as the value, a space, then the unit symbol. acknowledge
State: 2500 rpm
